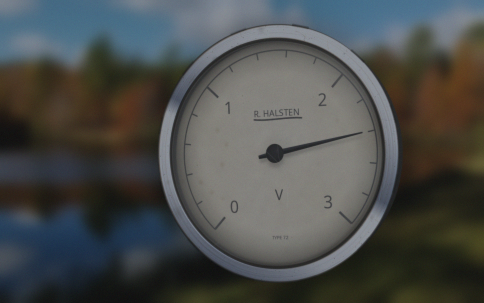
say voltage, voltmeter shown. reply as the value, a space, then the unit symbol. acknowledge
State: 2.4 V
